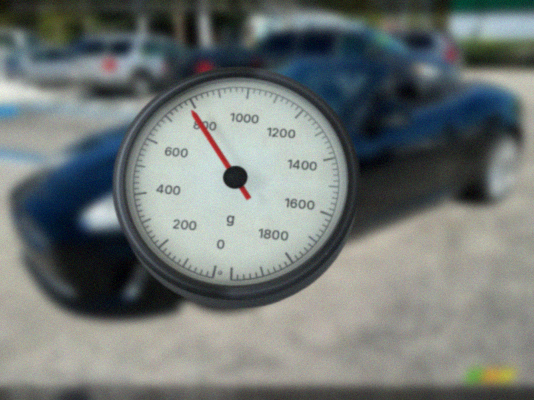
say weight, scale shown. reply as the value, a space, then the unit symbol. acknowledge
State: 780 g
